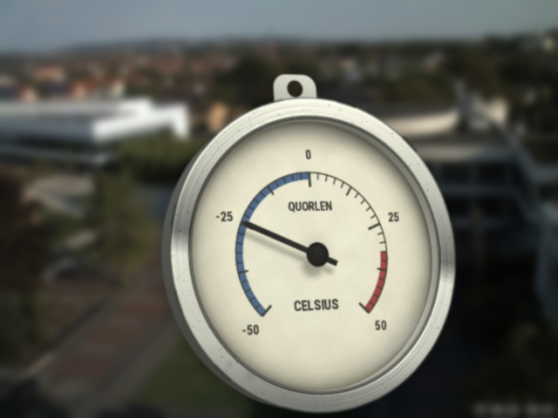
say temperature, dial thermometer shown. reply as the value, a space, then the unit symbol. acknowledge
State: -25 °C
